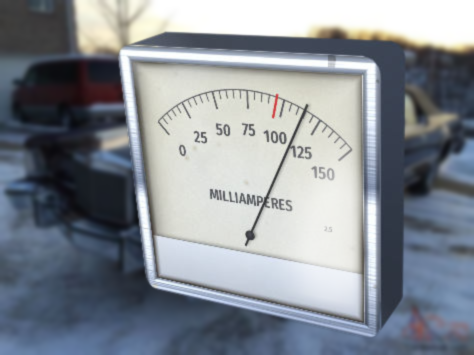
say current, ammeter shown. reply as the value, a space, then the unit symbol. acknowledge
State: 115 mA
